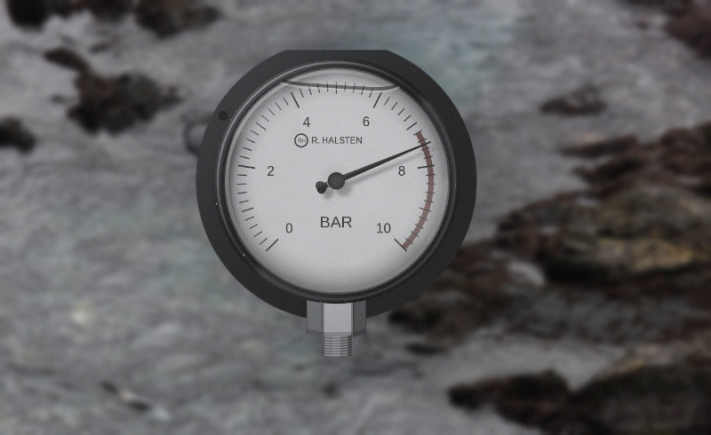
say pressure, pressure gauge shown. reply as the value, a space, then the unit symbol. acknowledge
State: 7.5 bar
